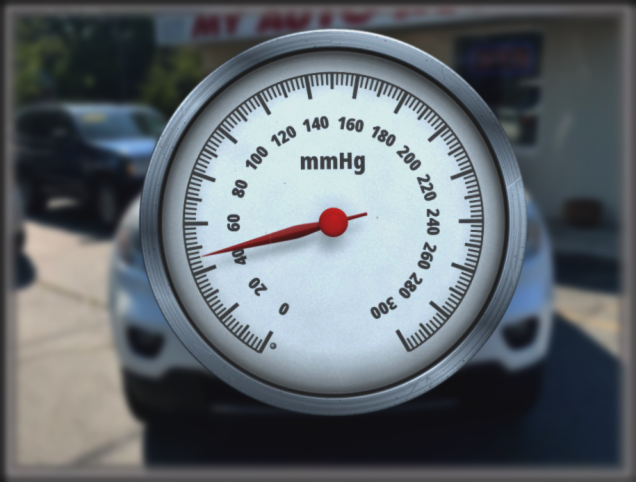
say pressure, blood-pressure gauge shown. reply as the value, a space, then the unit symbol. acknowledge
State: 46 mmHg
